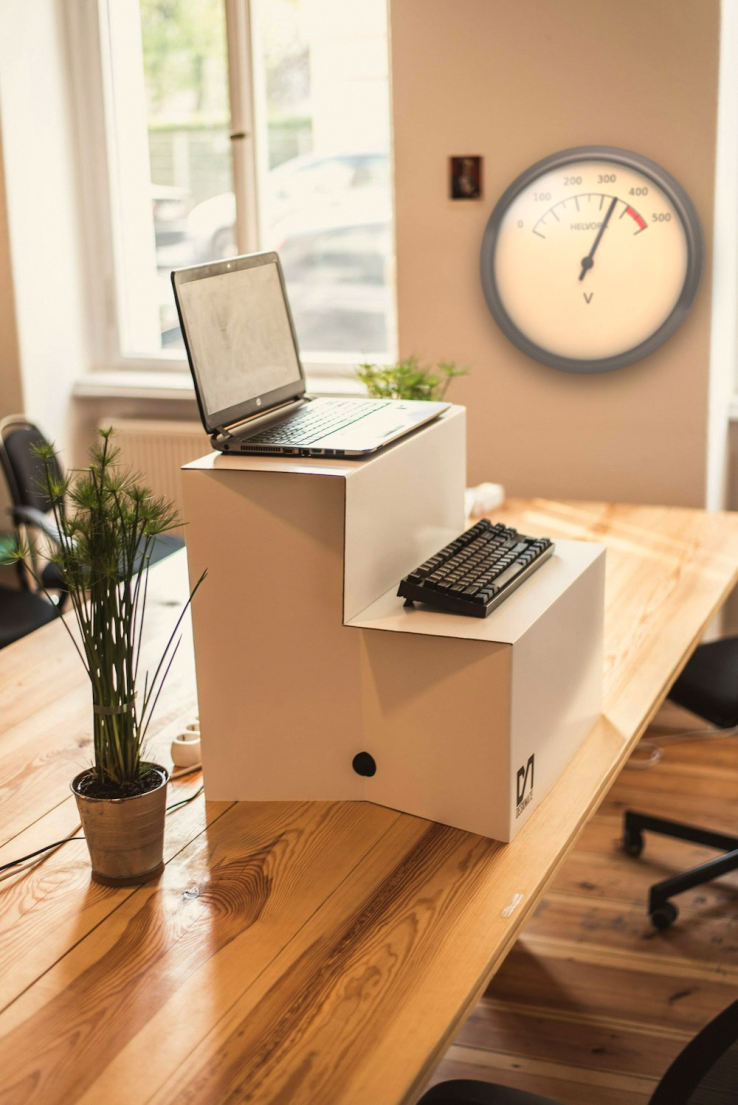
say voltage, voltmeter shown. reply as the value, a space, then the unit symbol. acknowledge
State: 350 V
